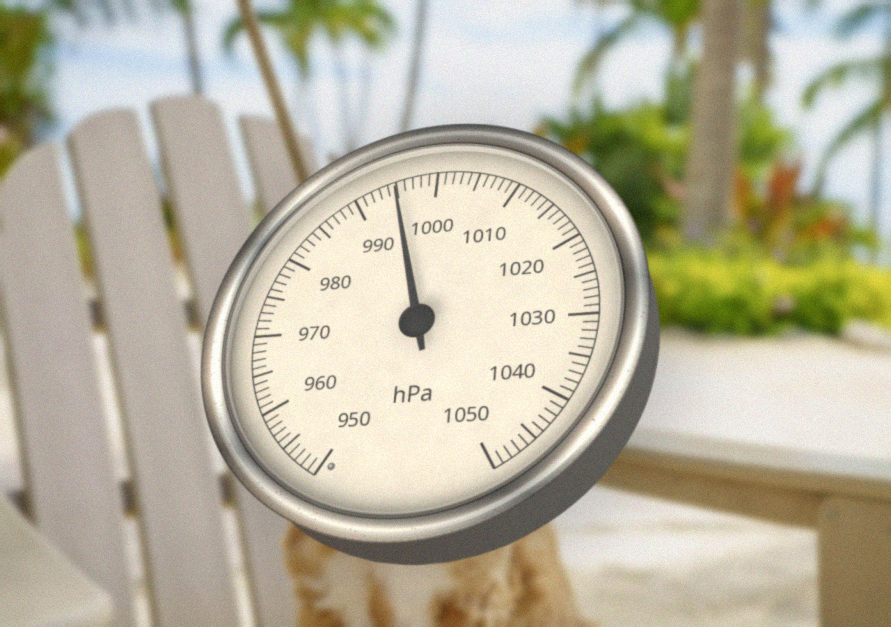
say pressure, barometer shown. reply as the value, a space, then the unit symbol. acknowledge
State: 995 hPa
